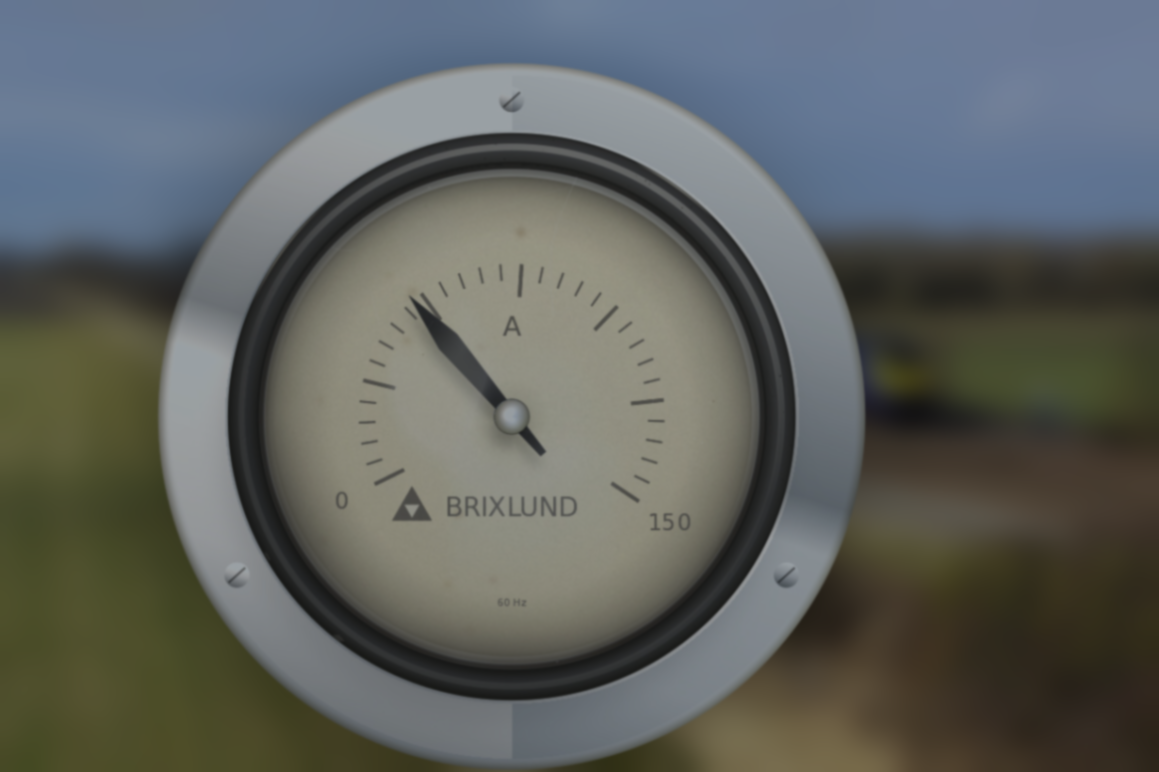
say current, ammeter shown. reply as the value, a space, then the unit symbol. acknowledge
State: 47.5 A
